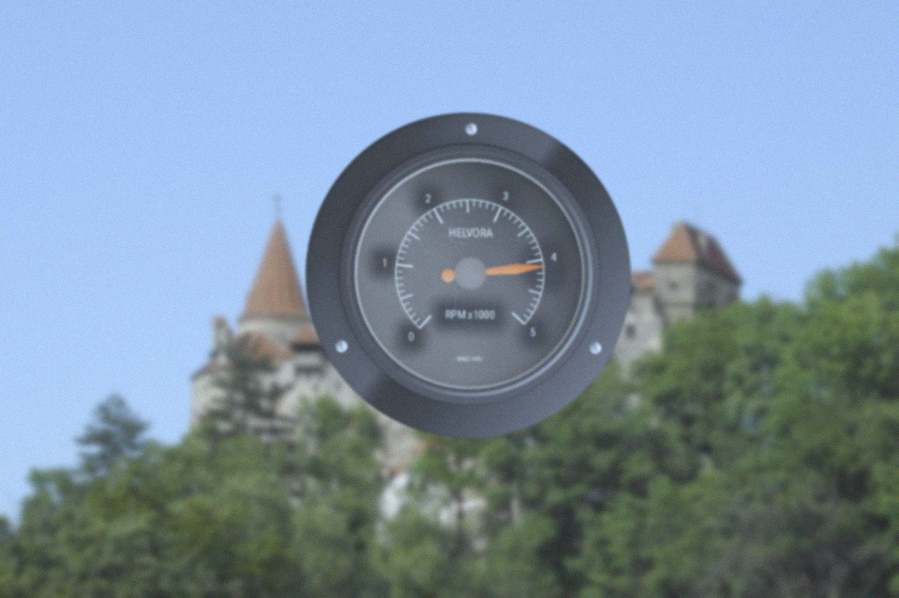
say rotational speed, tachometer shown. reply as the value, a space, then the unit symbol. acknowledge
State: 4100 rpm
